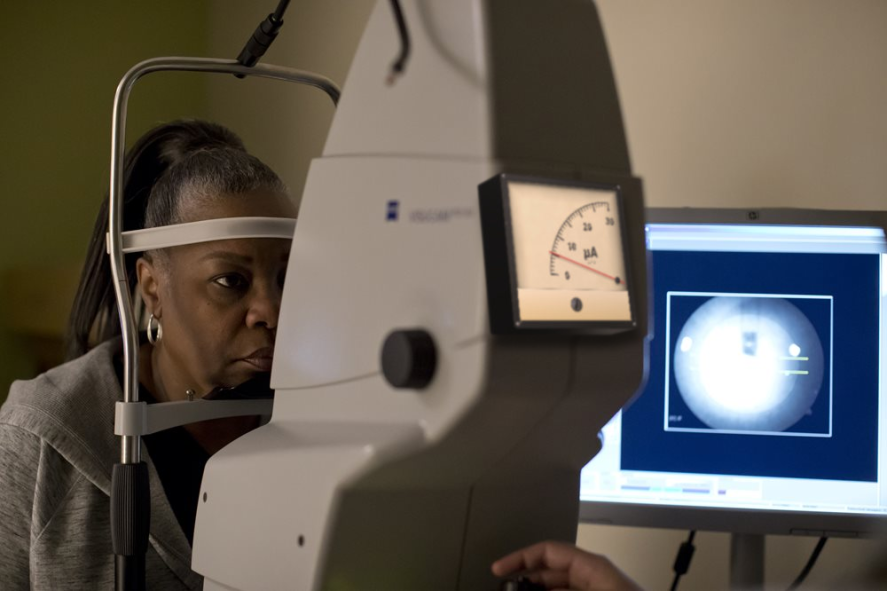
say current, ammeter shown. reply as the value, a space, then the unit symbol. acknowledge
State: 5 µA
